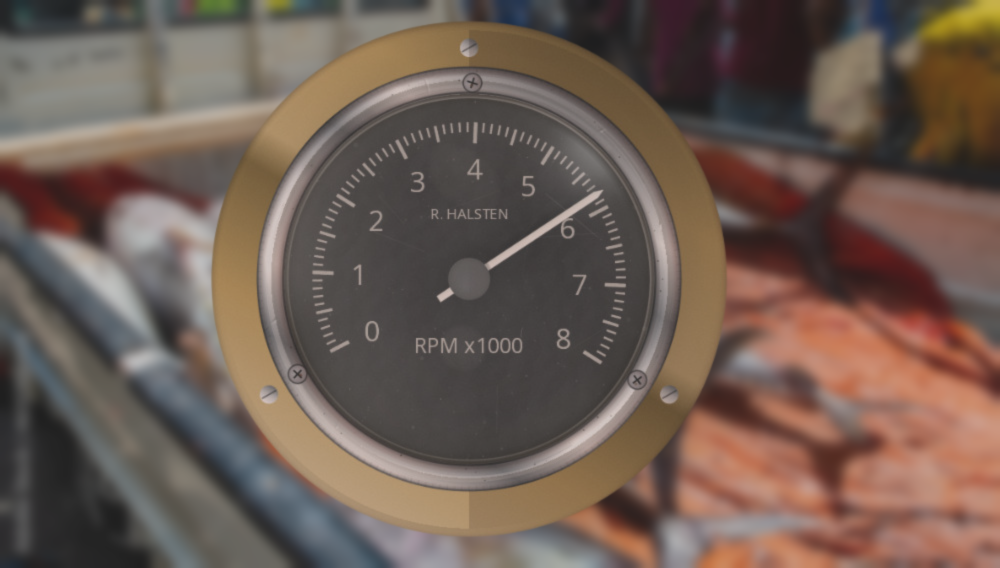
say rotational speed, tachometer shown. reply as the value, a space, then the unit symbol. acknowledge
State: 5800 rpm
